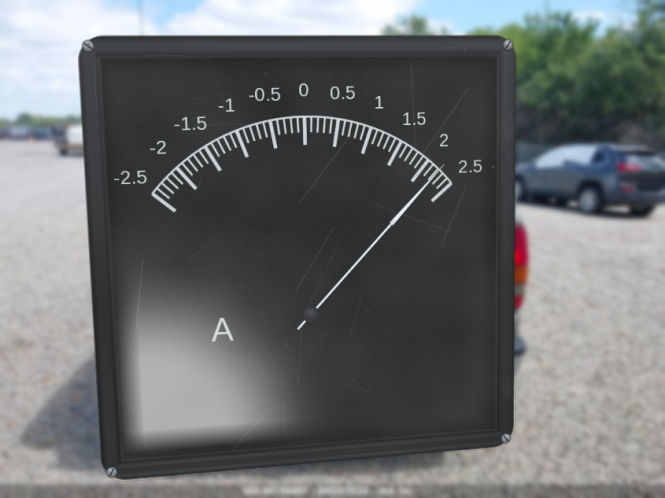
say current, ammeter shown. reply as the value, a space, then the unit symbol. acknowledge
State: 2.2 A
